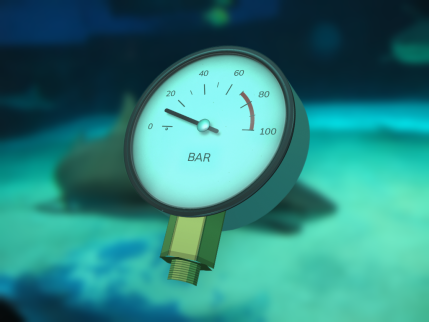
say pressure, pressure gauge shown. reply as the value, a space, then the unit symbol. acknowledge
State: 10 bar
